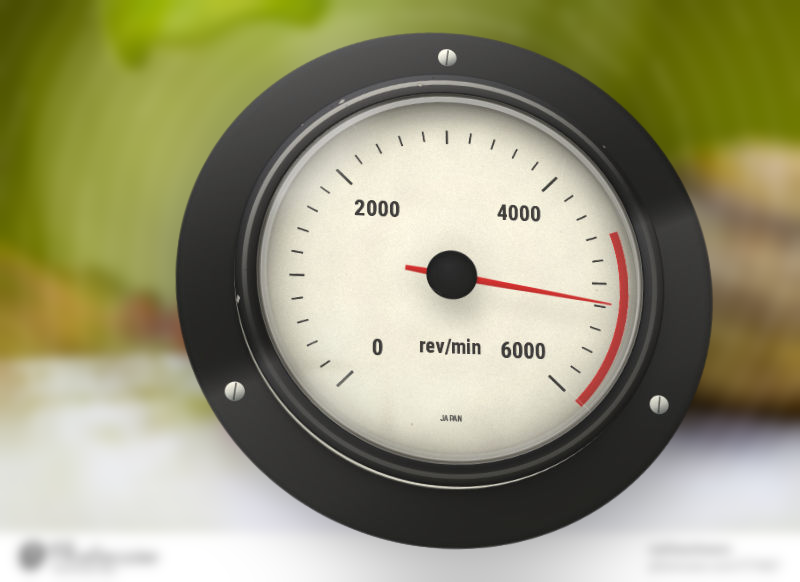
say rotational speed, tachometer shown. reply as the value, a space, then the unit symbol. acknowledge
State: 5200 rpm
